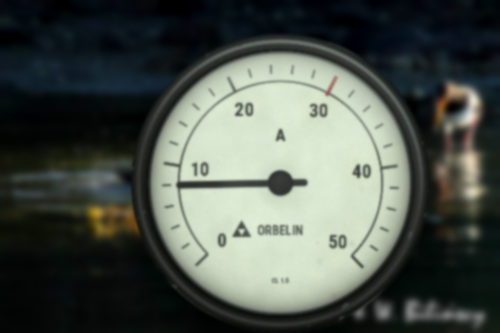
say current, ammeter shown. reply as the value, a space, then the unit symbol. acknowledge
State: 8 A
